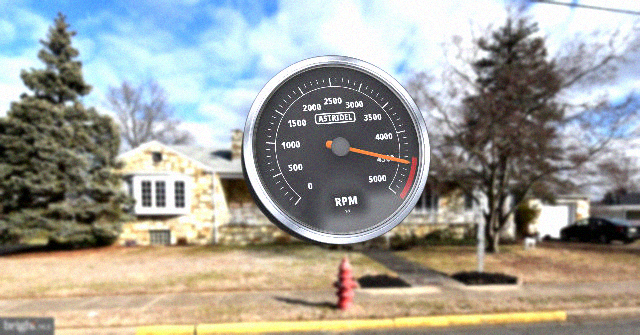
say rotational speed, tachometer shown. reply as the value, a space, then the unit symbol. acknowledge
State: 4500 rpm
